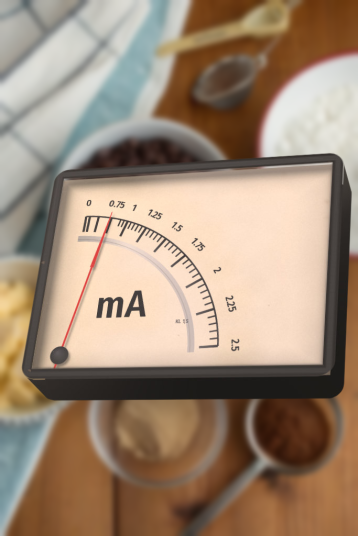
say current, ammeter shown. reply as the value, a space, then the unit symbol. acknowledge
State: 0.75 mA
